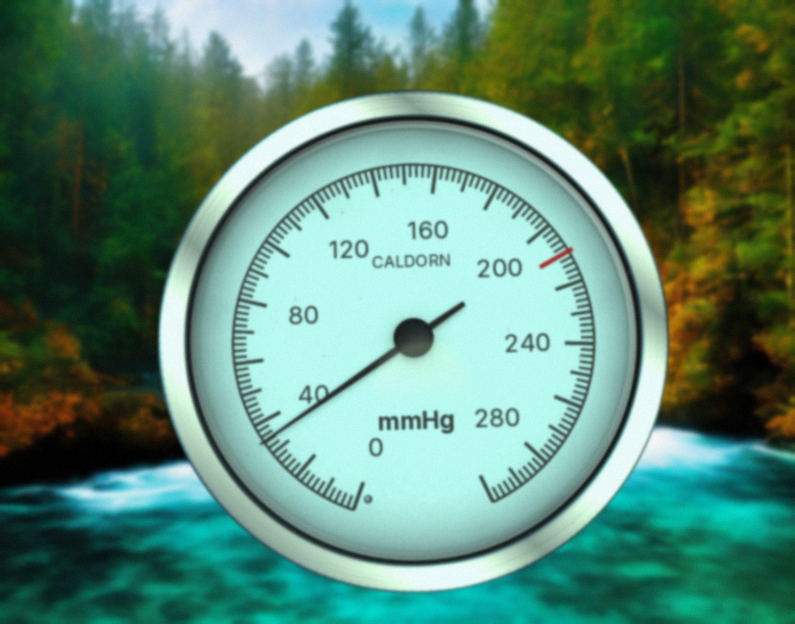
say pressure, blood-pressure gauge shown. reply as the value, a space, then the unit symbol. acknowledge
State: 34 mmHg
